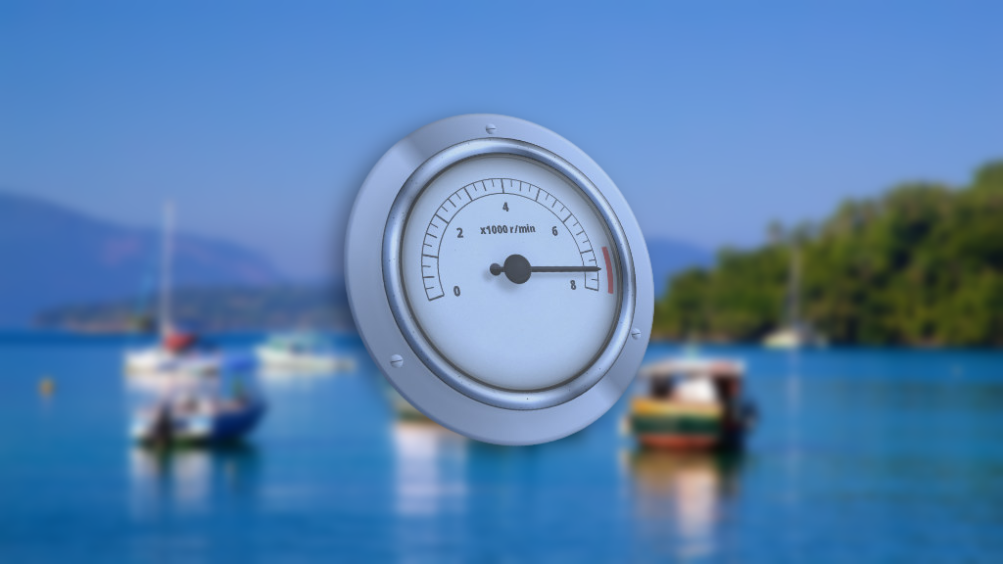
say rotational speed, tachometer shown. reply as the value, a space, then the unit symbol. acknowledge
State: 7500 rpm
